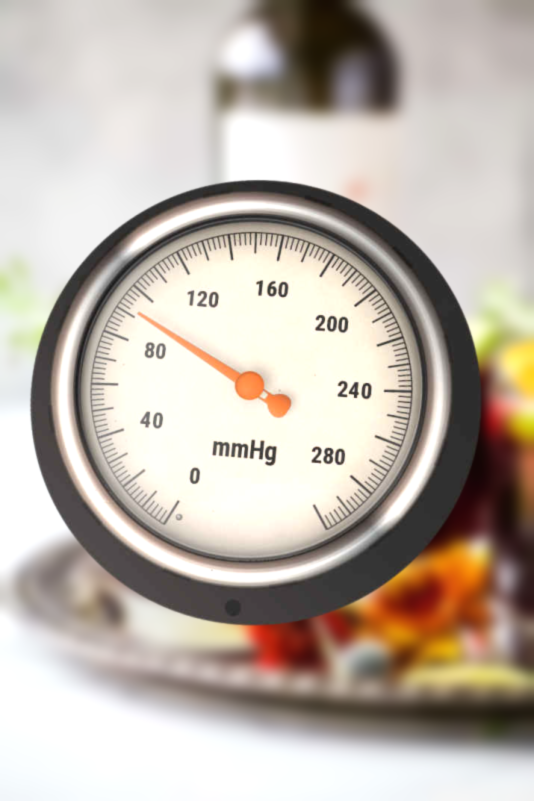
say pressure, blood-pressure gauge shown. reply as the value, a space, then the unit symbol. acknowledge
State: 92 mmHg
